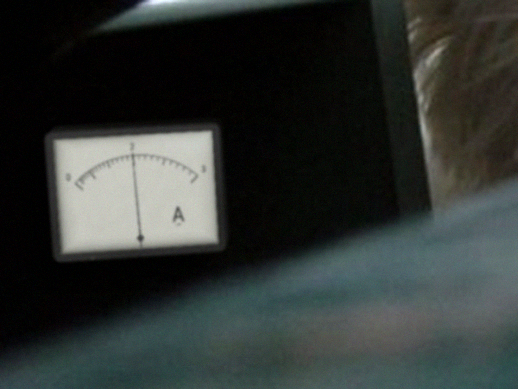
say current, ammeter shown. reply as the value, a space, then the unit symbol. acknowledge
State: 2 A
